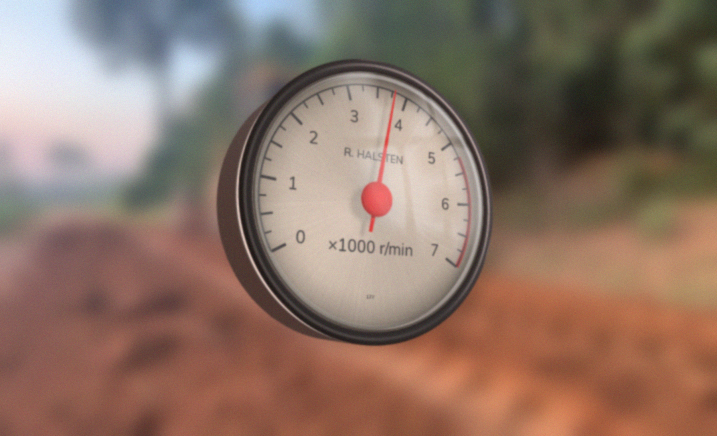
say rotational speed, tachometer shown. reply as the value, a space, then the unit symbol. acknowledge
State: 3750 rpm
